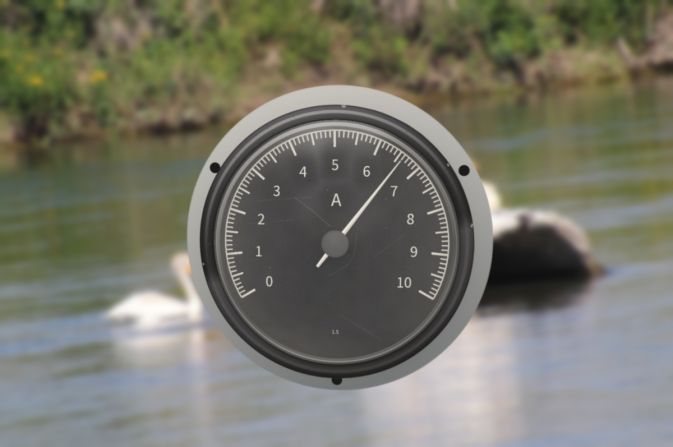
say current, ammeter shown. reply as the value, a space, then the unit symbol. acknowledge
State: 6.6 A
